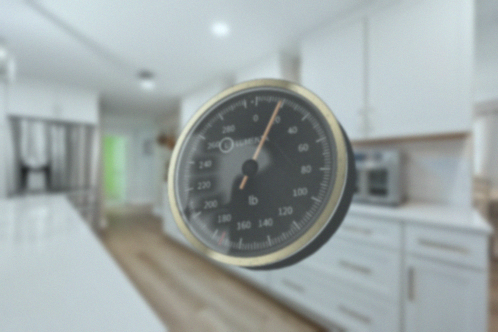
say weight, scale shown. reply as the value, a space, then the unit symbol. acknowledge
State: 20 lb
